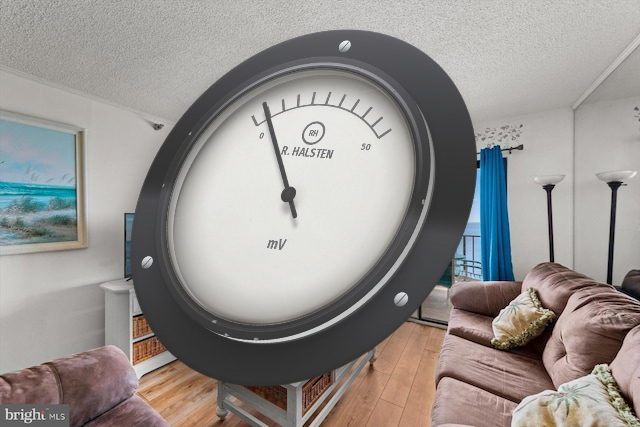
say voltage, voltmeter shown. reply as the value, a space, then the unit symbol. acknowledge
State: 5 mV
